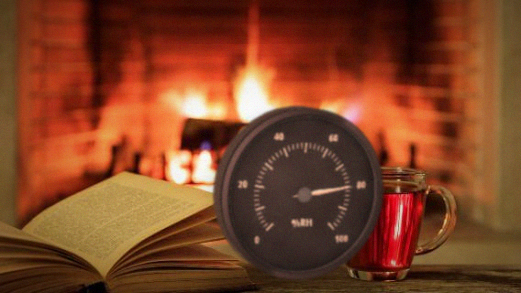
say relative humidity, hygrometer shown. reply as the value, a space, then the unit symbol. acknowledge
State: 80 %
